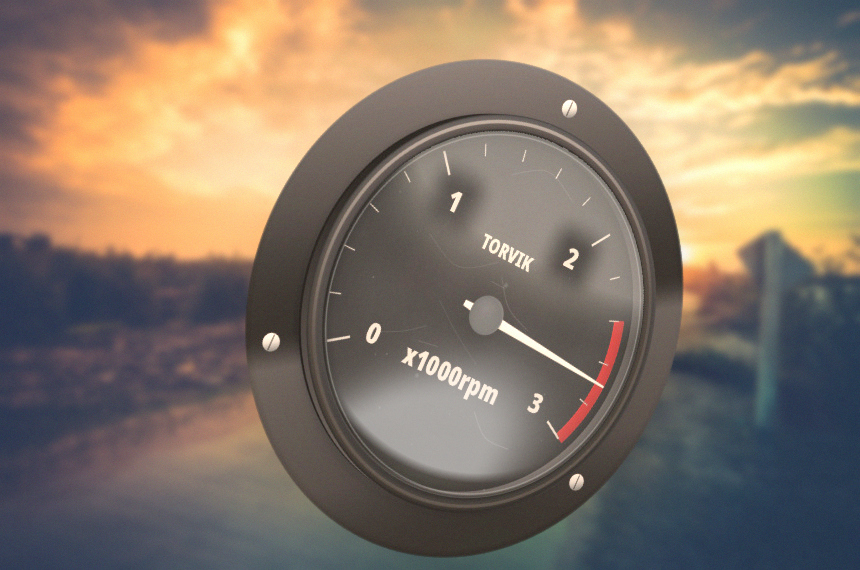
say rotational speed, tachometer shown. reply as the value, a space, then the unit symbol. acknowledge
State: 2700 rpm
